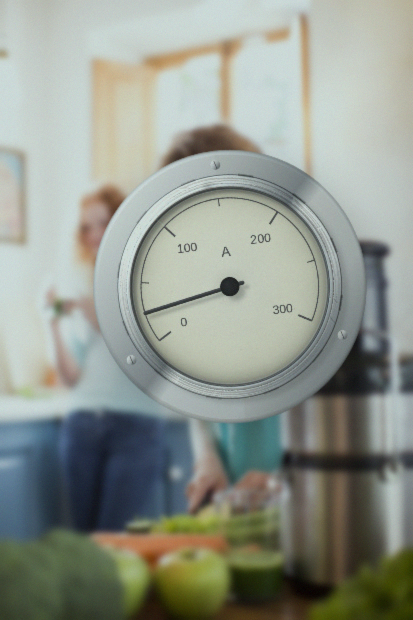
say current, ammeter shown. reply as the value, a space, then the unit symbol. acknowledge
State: 25 A
